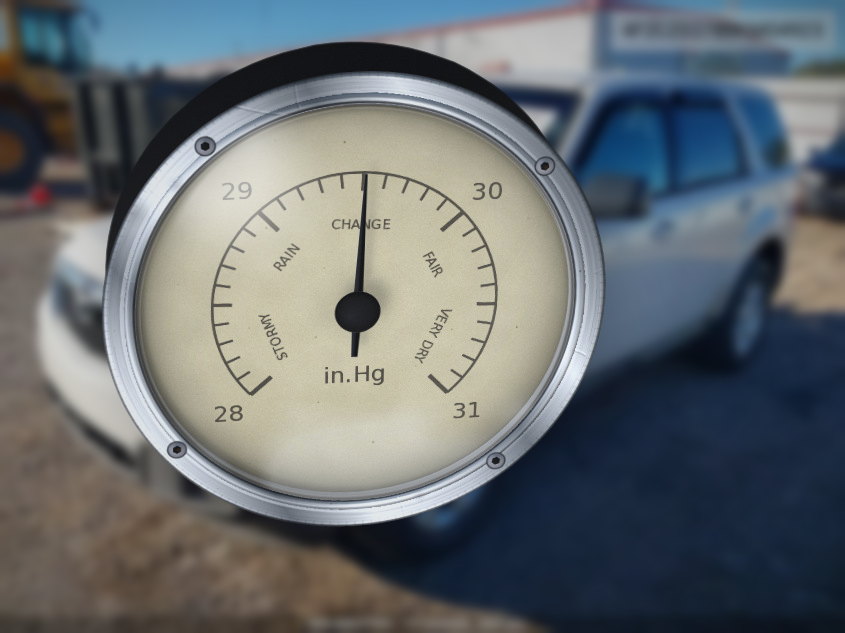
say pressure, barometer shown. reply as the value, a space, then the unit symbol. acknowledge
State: 29.5 inHg
